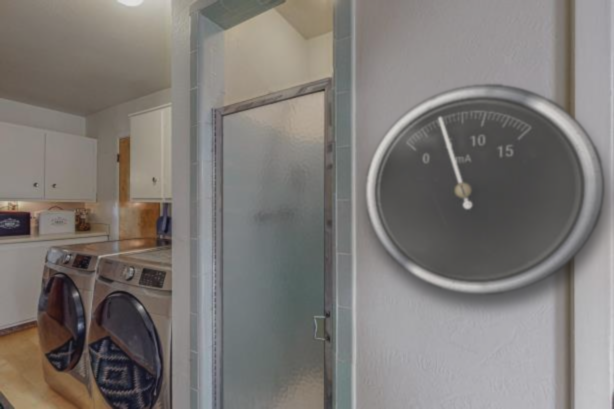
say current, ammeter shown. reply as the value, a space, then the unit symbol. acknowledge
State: 5 mA
